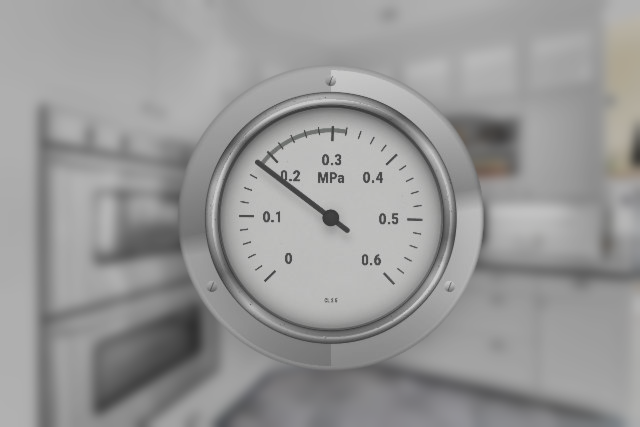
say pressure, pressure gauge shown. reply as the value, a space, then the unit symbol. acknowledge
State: 0.18 MPa
